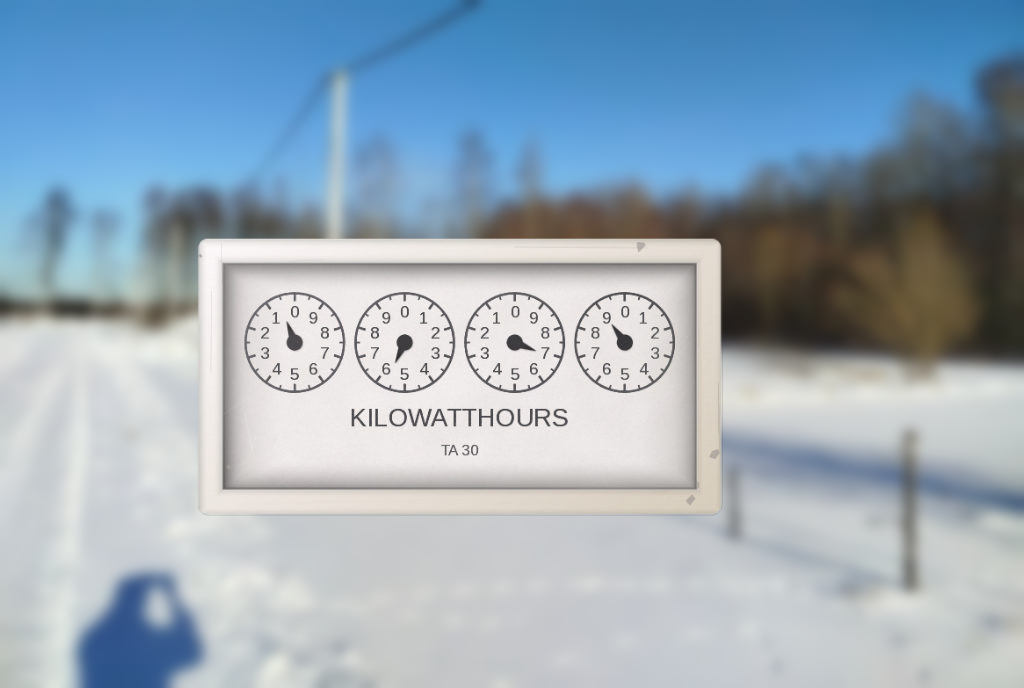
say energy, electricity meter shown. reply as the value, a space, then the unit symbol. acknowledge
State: 569 kWh
